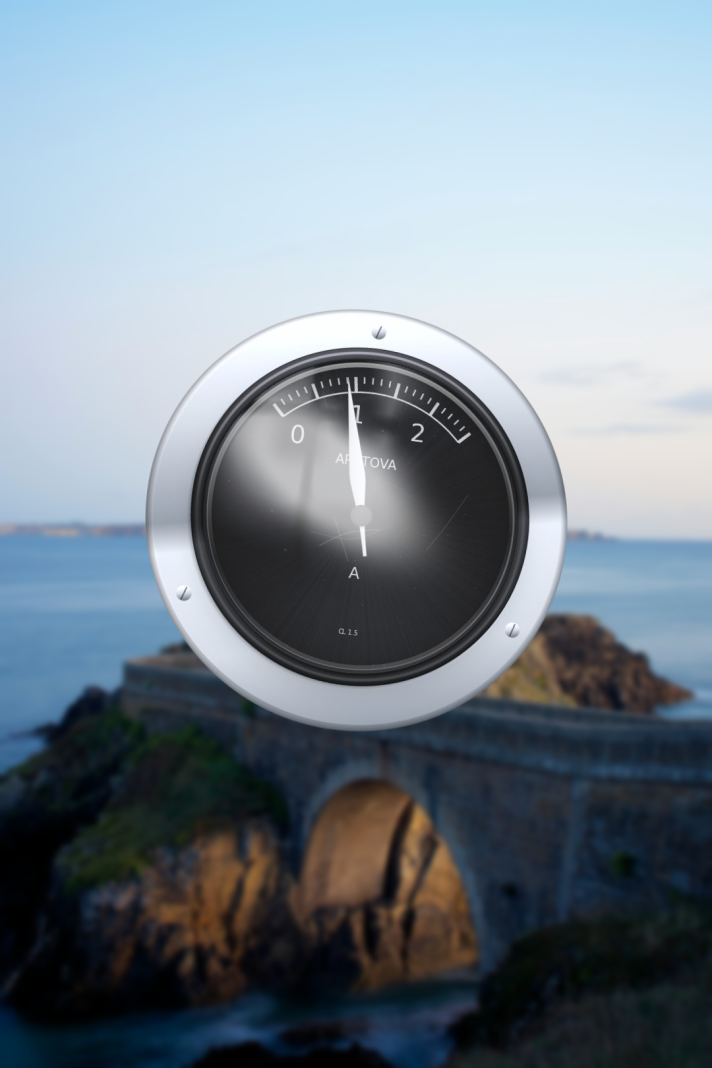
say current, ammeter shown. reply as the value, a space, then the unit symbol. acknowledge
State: 0.9 A
